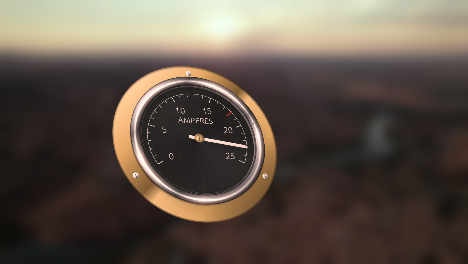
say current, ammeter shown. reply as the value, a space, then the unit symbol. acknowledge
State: 23 A
